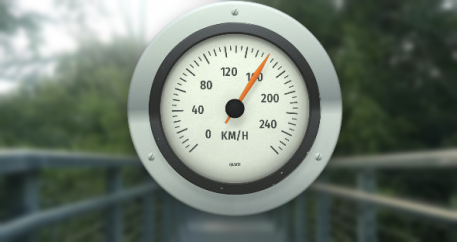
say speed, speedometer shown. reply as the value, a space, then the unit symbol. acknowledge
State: 160 km/h
